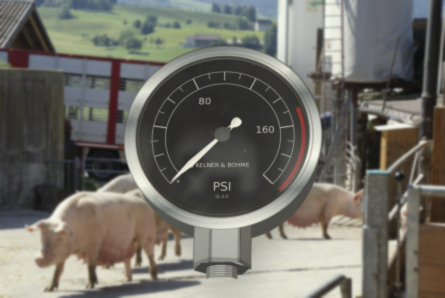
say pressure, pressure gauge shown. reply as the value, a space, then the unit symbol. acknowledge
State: 0 psi
